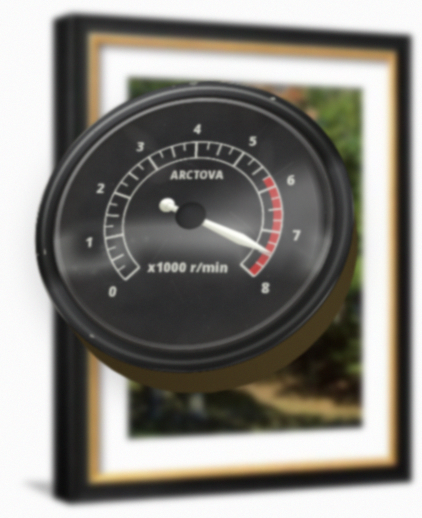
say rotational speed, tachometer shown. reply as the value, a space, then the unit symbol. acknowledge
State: 7500 rpm
